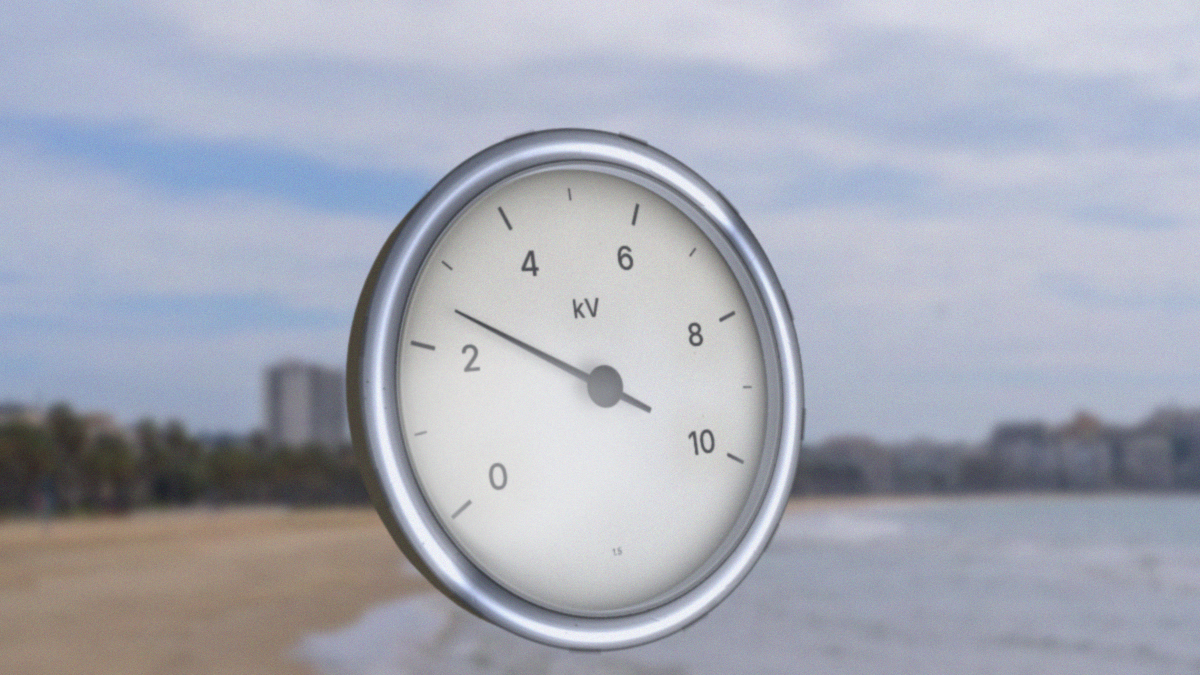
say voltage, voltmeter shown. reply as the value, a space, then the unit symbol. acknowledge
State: 2.5 kV
